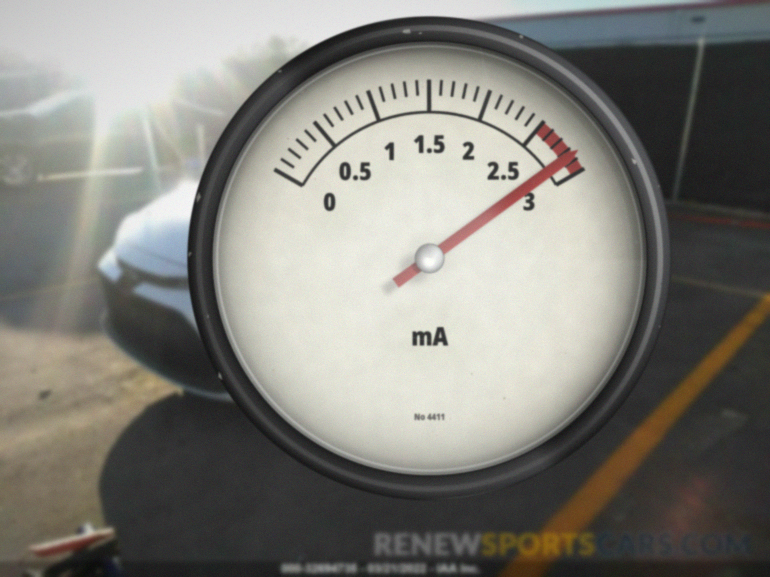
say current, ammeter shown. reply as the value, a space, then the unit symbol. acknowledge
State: 2.85 mA
